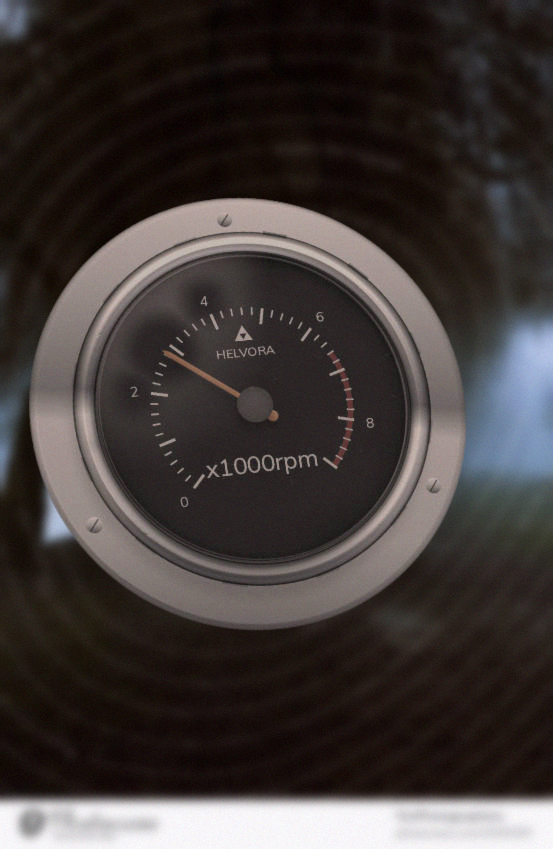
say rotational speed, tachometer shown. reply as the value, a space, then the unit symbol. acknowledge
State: 2800 rpm
